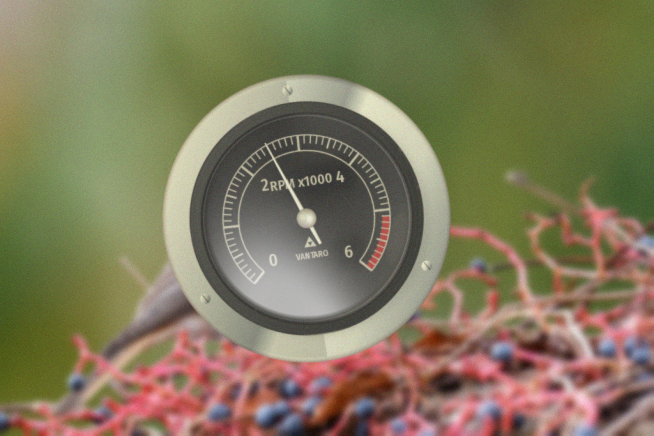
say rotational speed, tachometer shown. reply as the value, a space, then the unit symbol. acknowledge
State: 2500 rpm
